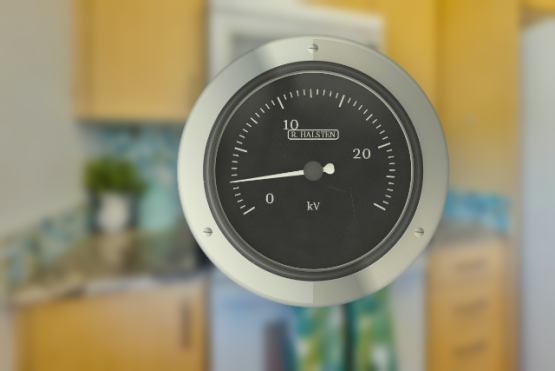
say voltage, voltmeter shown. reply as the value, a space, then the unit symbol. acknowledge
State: 2.5 kV
